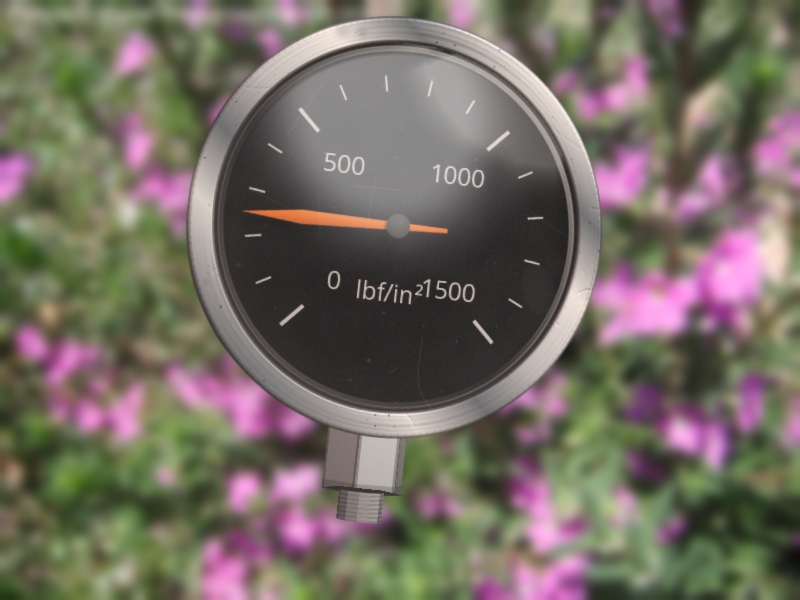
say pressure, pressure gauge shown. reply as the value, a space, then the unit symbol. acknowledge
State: 250 psi
